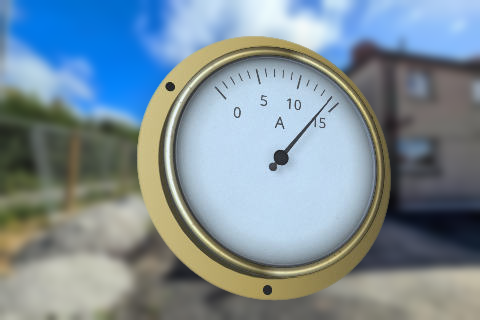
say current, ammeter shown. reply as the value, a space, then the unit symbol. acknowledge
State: 14 A
